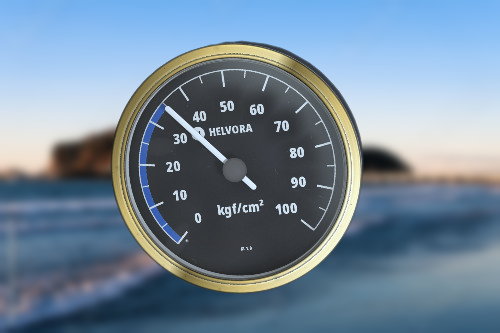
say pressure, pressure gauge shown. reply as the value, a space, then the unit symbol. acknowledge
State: 35 kg/cm²
